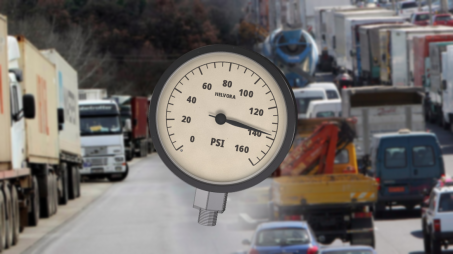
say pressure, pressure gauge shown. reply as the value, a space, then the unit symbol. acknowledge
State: 137.5 psi
